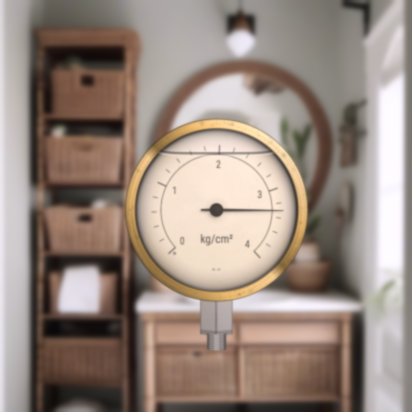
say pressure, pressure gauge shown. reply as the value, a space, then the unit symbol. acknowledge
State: 3.3 kg/cm²
